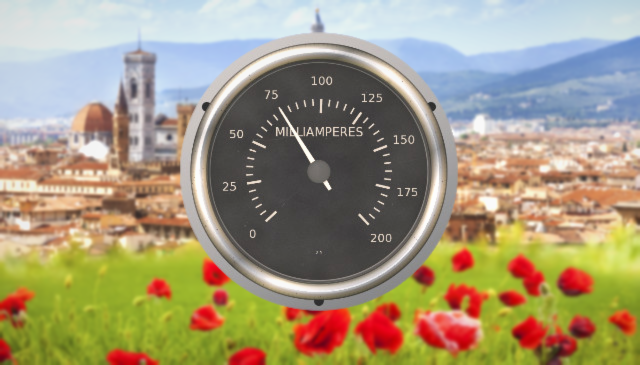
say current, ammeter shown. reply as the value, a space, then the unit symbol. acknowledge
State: 75 mA
